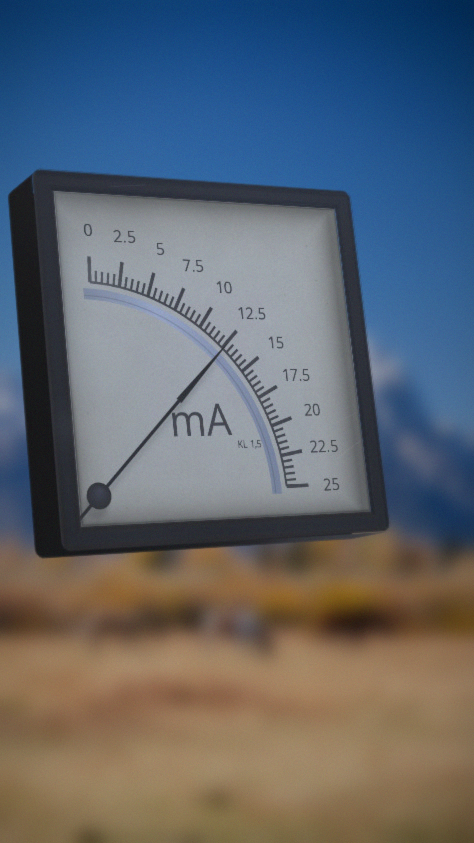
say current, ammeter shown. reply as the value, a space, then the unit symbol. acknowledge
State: 12.5 mA
